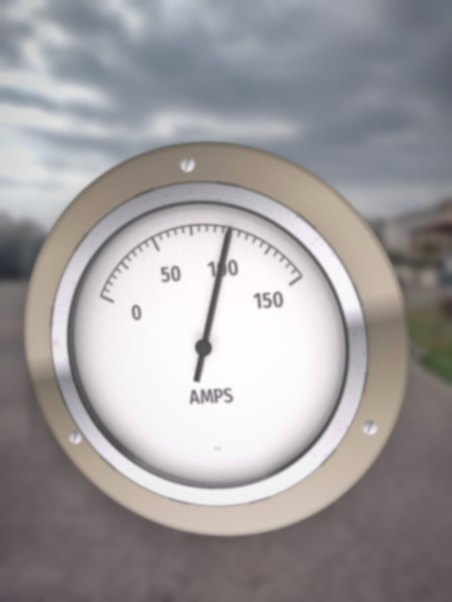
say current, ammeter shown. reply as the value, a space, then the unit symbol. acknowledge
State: 100 A
